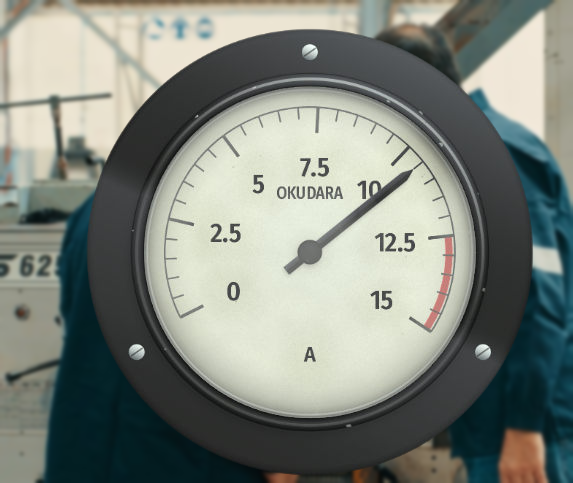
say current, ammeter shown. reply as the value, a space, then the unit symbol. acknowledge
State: 10.5 A
